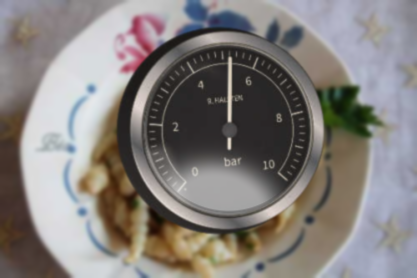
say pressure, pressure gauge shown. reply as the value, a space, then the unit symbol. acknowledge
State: 5.2 bar
